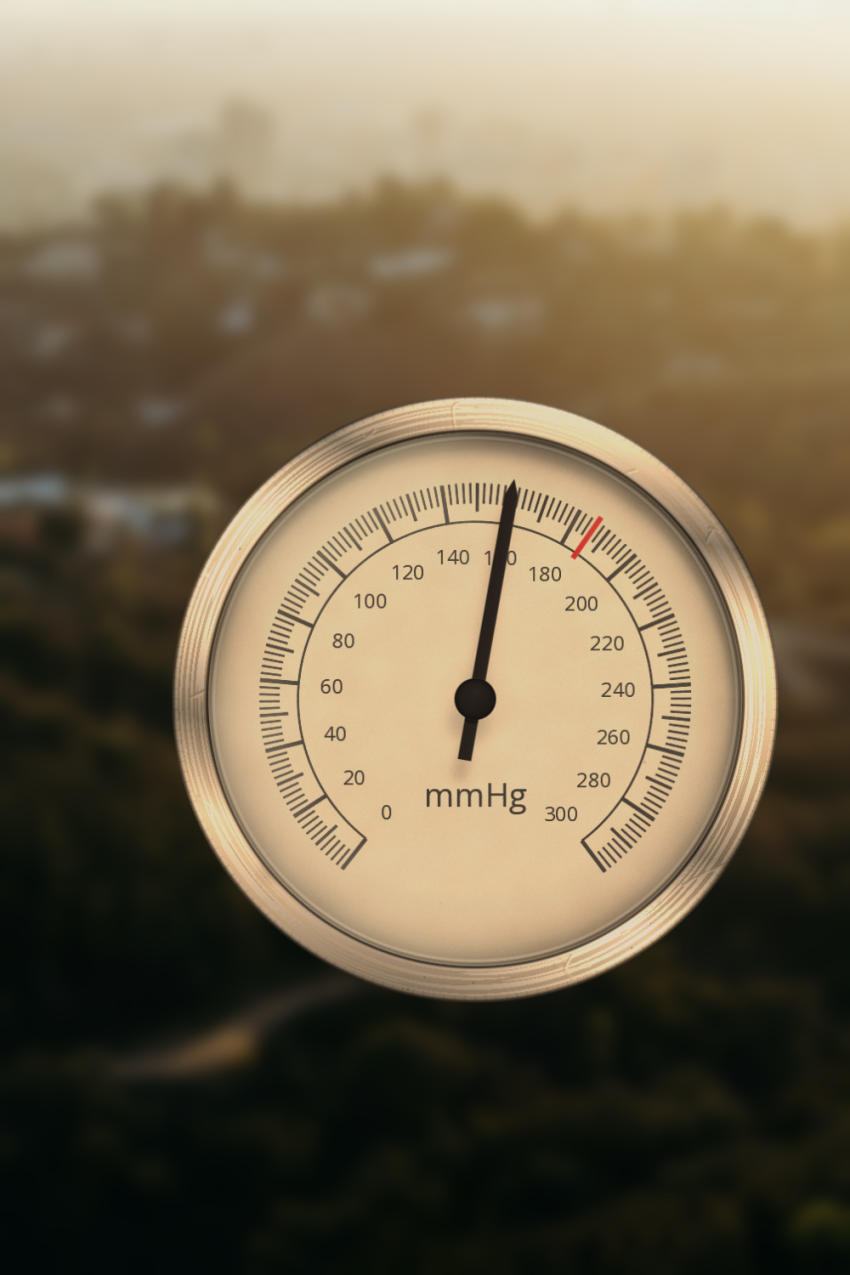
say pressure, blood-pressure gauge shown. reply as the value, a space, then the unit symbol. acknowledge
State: 160 mmHg
